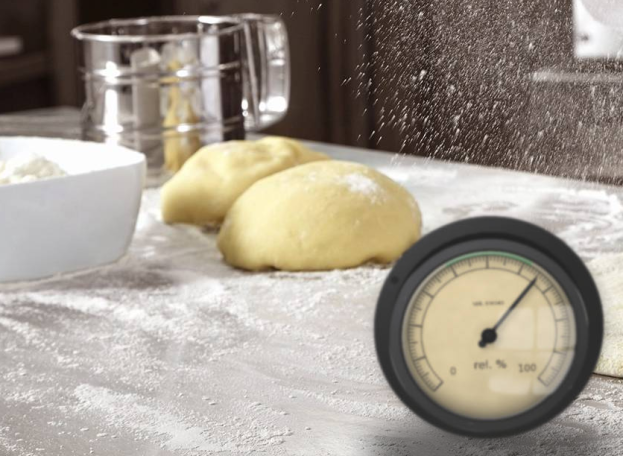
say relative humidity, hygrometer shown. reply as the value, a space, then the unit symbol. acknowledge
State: 65 %
